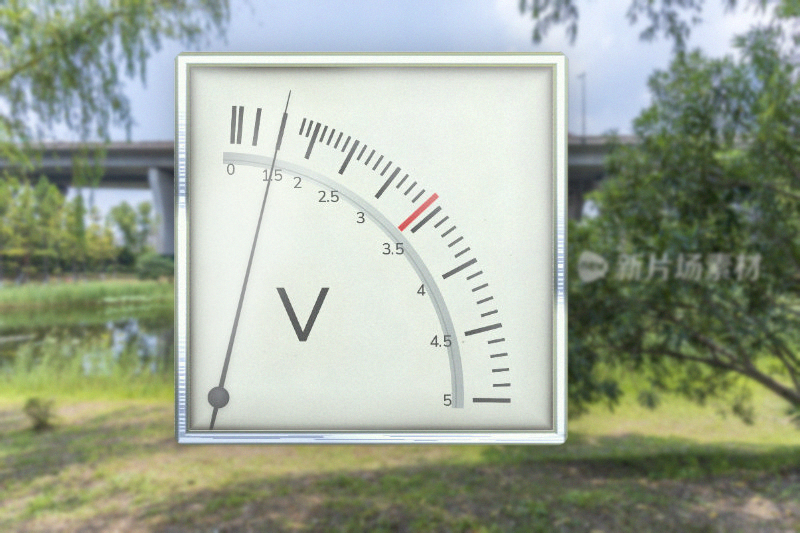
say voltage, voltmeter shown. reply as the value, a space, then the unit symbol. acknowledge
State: 1.5 V
